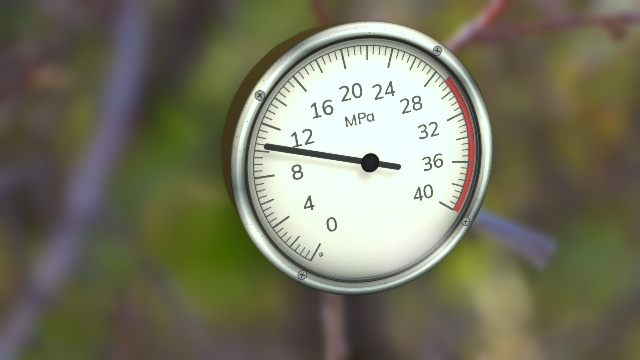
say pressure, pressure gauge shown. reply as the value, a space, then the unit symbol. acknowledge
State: 10.5 MPa
